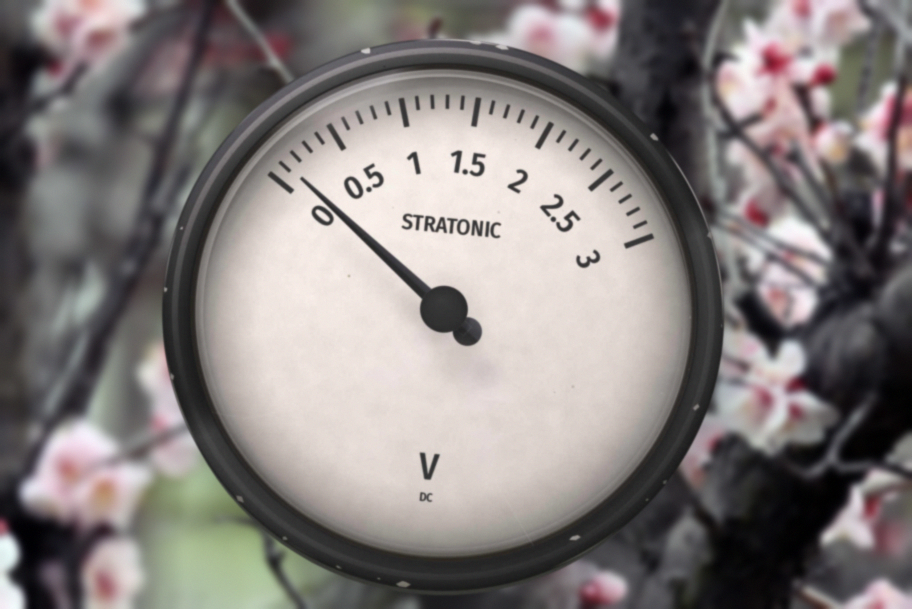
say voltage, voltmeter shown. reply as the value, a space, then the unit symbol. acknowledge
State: 0.1 V
